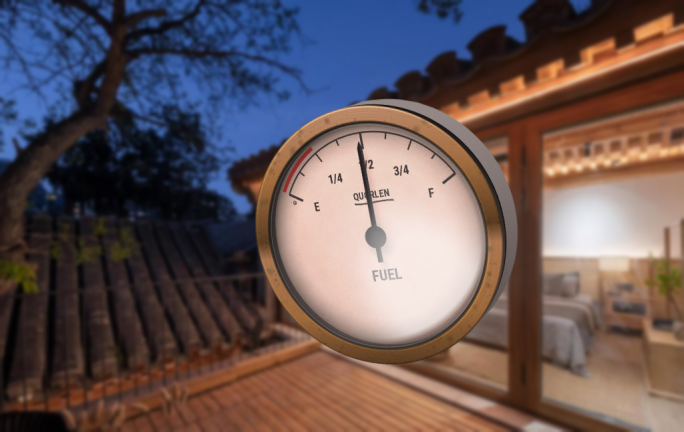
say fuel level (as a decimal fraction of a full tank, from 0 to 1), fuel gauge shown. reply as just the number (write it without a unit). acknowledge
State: 0.5
